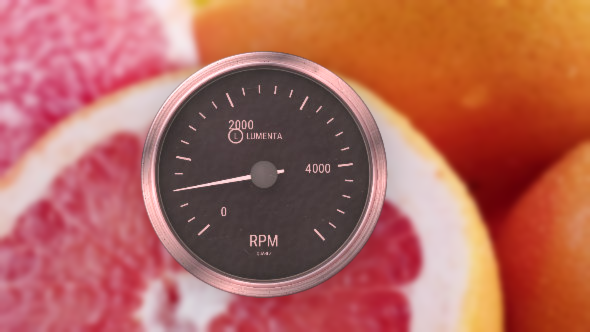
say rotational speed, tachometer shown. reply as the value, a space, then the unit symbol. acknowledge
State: 600 rpm
